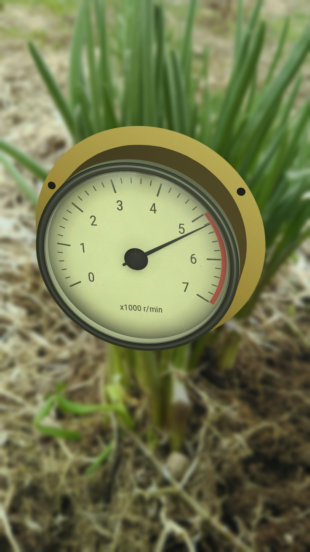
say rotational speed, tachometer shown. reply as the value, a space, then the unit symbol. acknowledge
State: 5200 rpm
